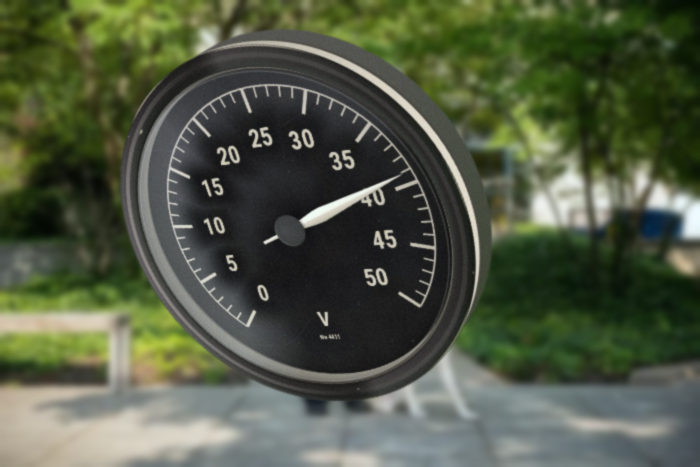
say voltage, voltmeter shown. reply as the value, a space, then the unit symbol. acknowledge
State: 39 V
